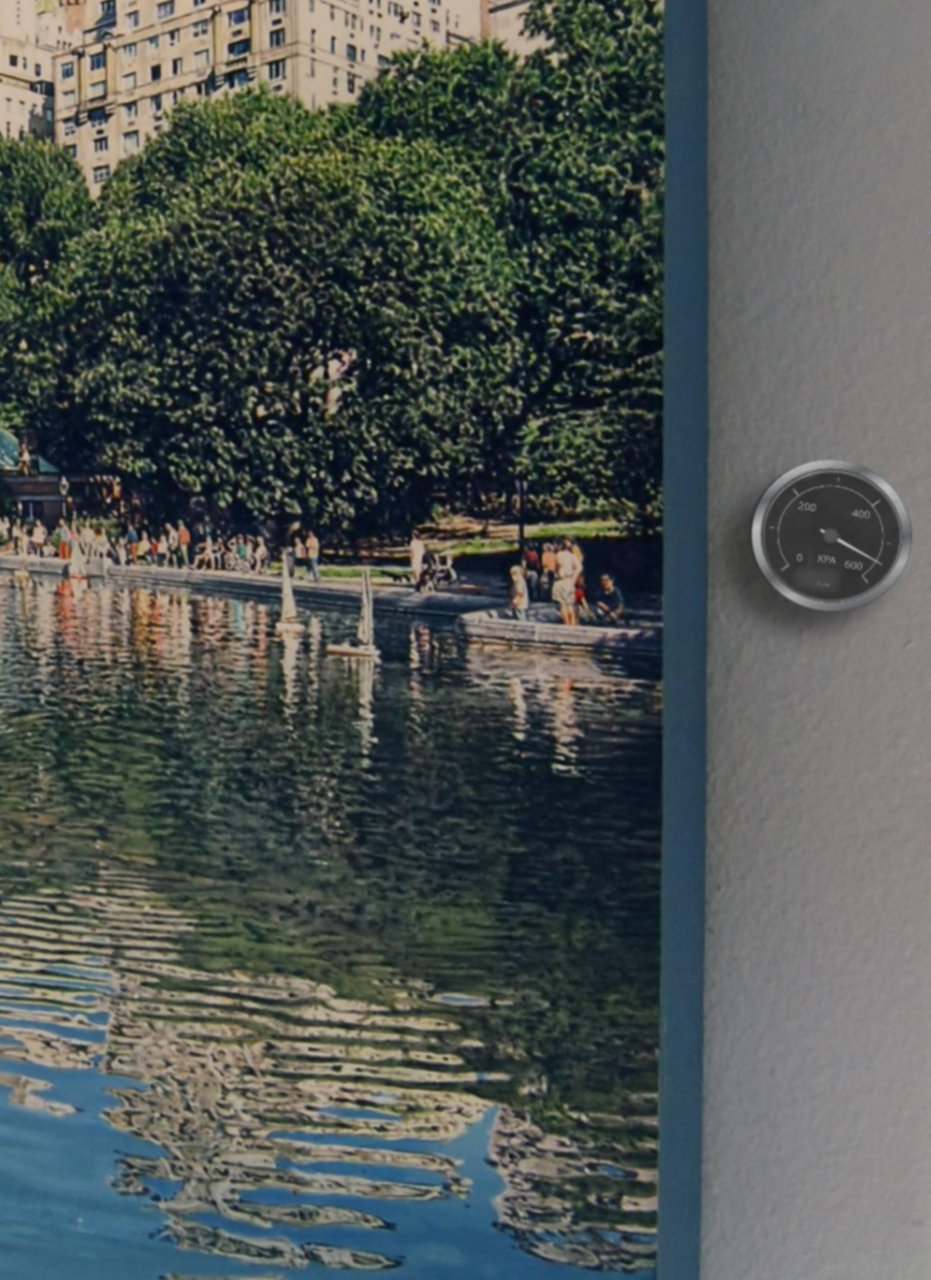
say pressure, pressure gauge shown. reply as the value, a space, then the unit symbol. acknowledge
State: 550 kPa
